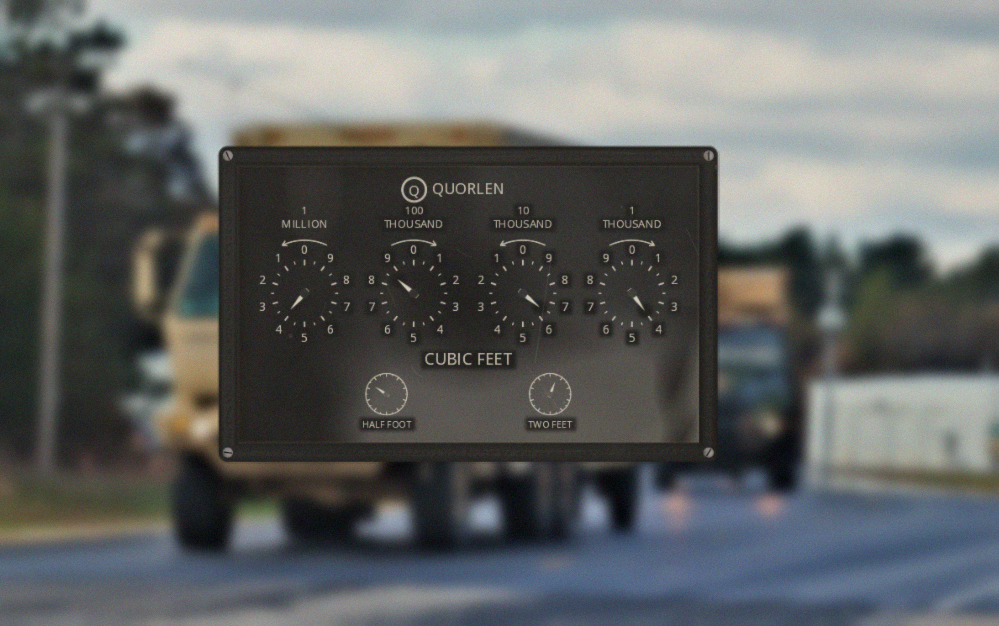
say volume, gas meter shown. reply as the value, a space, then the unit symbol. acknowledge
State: 386400 ft³
